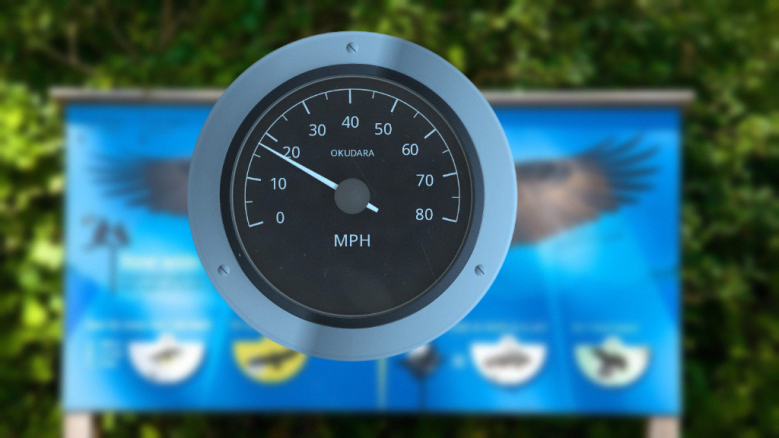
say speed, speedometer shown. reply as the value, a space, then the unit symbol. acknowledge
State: 17.5 mph
